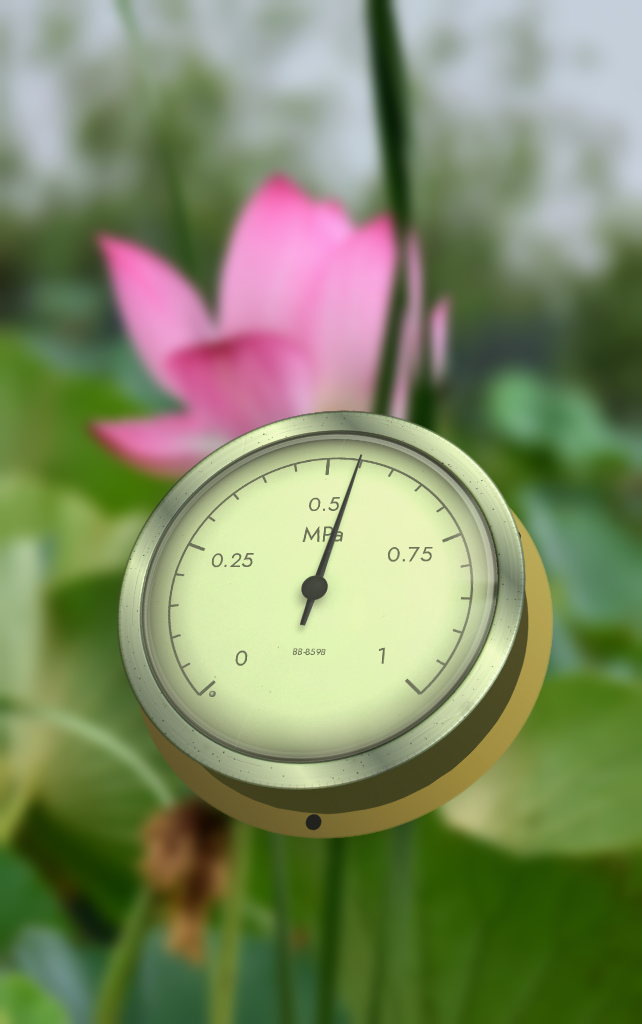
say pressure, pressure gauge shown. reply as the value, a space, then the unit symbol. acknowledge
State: 0.55 MPa
